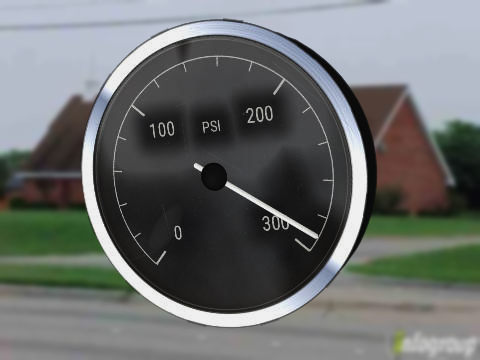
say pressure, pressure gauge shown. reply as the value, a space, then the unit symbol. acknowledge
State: 290 psi
